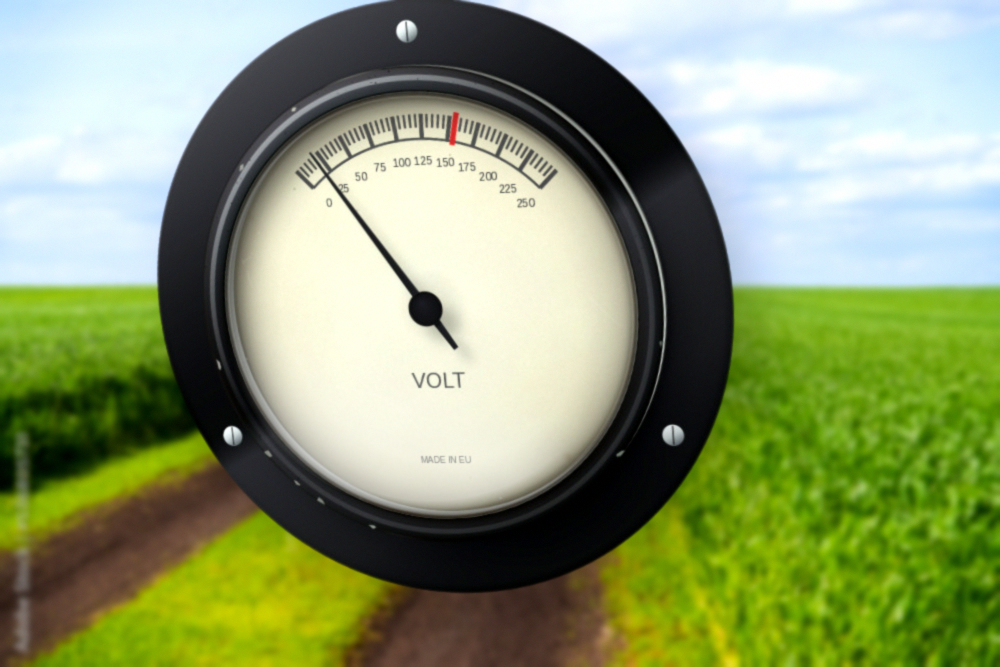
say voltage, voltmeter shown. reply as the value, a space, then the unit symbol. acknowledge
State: 25 V
